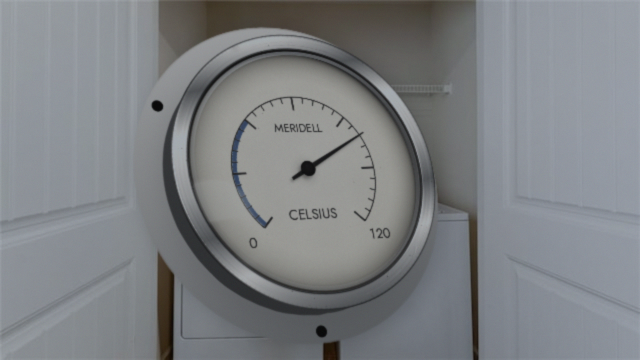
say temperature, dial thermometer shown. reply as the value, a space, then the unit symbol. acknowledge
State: 88 °C
